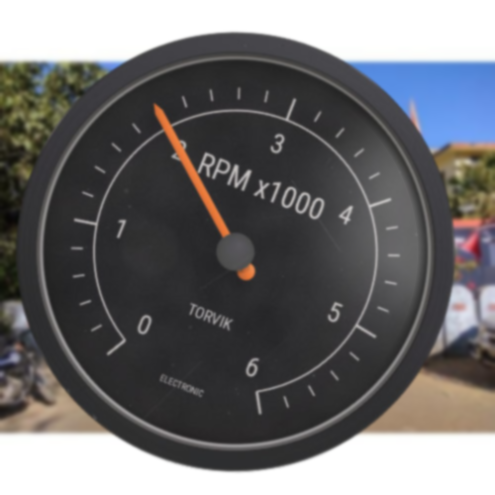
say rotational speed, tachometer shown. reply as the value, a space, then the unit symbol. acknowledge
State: 2000 rpm
